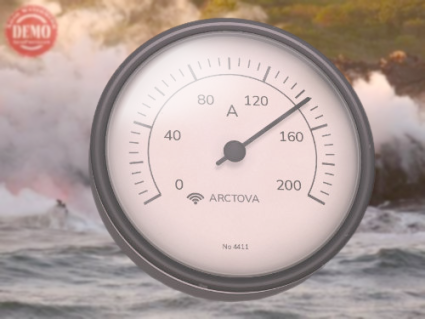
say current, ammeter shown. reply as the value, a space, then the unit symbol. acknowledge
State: 145 A
